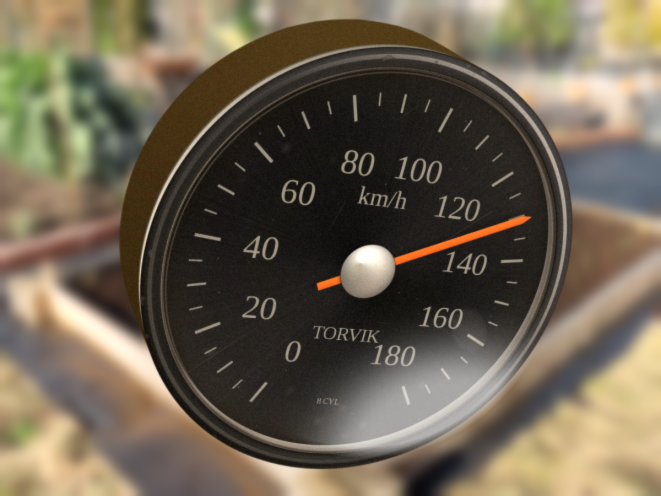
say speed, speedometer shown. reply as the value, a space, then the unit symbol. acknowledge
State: 130 km/h
